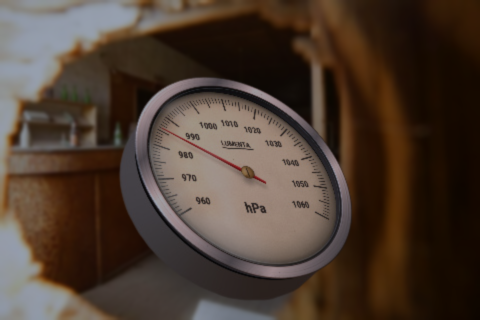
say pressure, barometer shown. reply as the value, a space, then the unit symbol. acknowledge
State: 985 hPa
